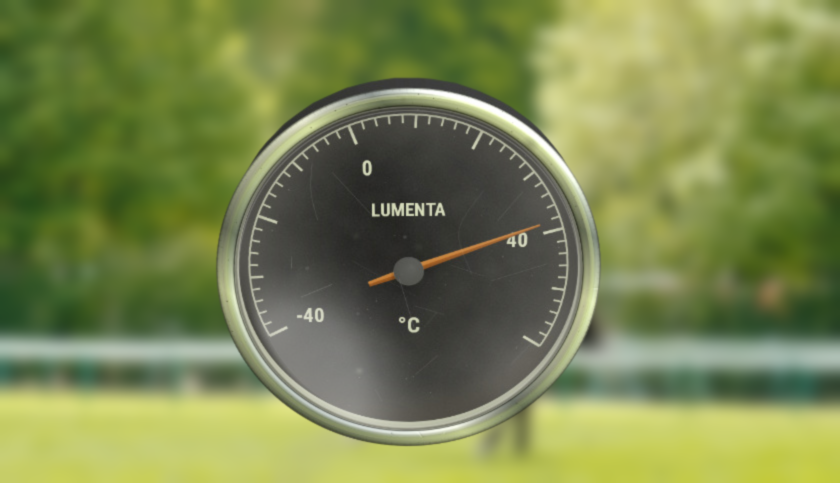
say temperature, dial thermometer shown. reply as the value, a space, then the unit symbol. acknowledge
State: 38 °C
